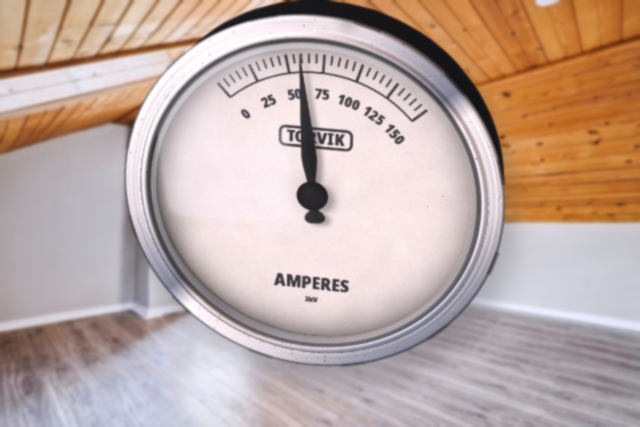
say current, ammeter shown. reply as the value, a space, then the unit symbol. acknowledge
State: 60 A
